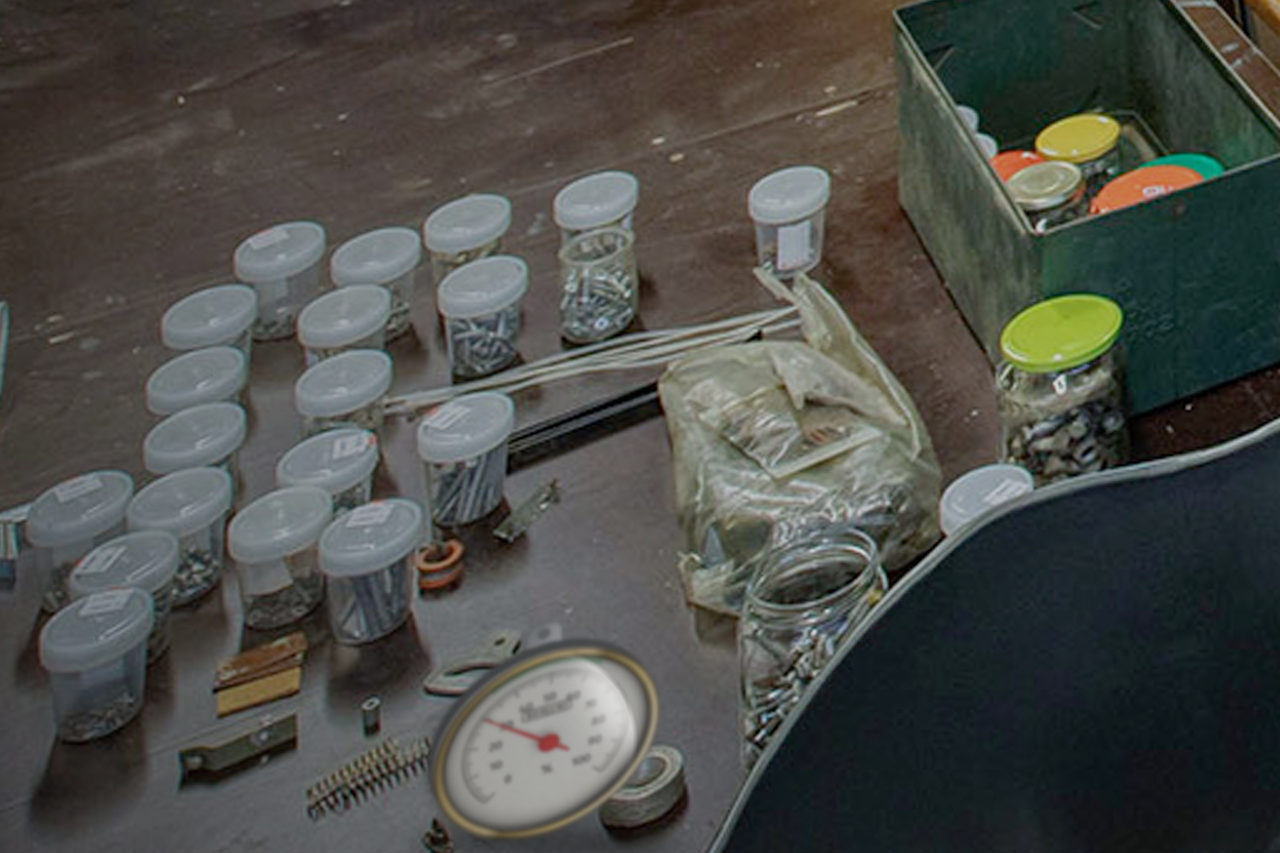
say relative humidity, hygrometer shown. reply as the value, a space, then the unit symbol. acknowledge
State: 30 %
